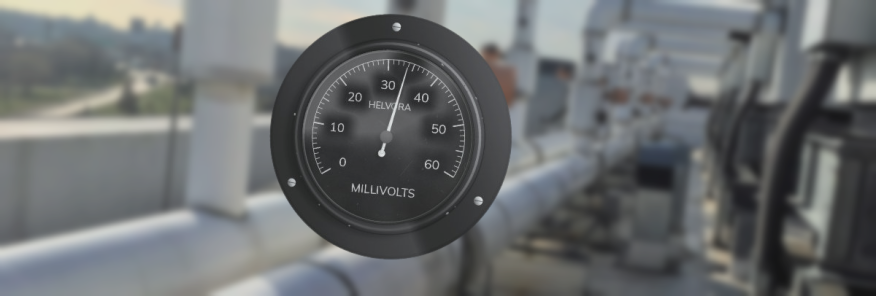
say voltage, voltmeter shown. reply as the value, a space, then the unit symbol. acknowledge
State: 34 mV
